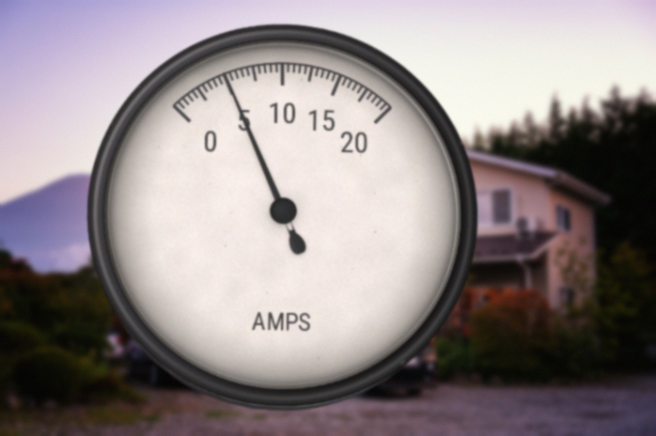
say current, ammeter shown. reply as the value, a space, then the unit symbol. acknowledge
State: 5 A
